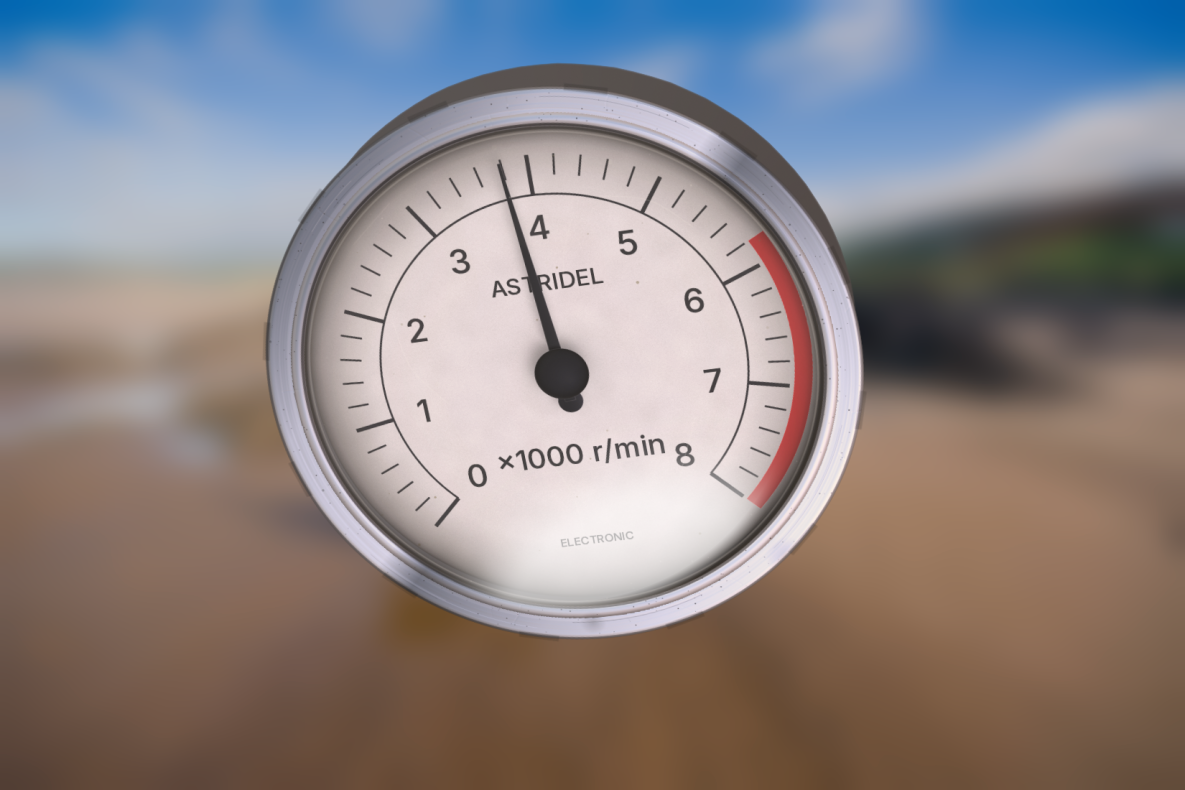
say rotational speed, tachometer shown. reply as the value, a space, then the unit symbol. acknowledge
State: 3800 rpm
